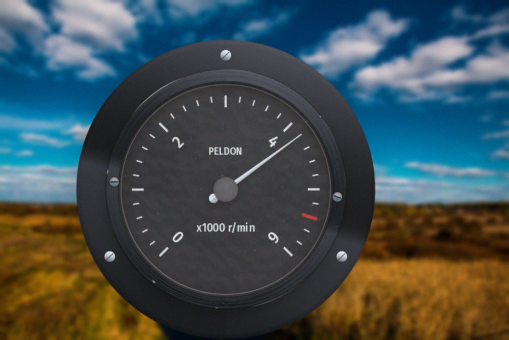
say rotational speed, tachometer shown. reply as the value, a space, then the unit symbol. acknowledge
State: 4200 rpm
